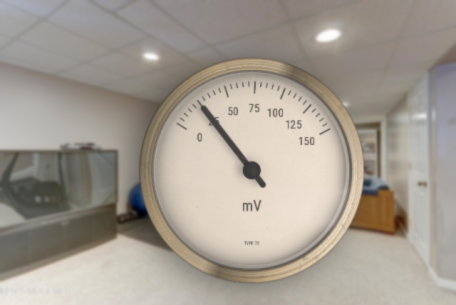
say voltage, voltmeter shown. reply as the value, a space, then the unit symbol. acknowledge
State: 25 mV
